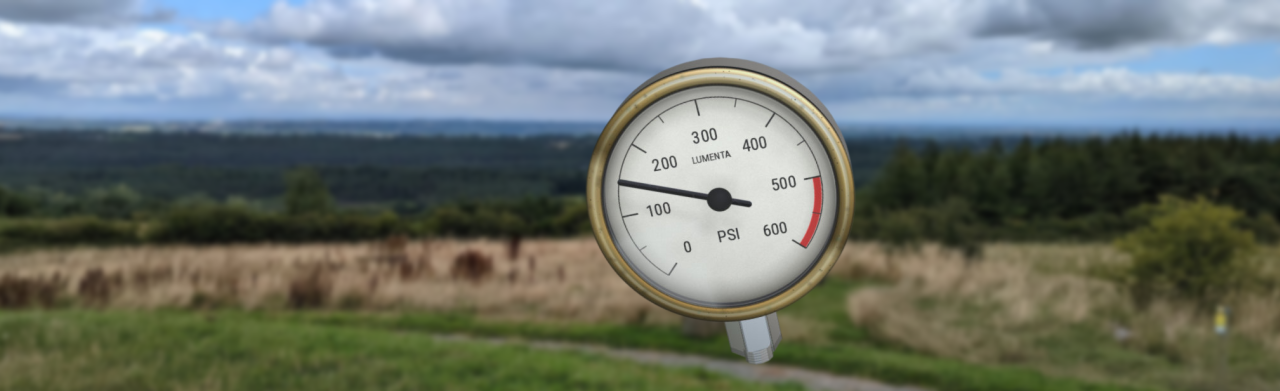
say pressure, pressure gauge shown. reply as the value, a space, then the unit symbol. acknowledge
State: 150 psi
